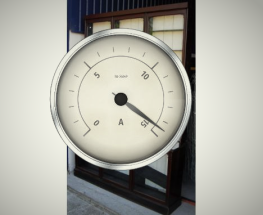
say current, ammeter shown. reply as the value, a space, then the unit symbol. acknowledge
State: 14.5 A
